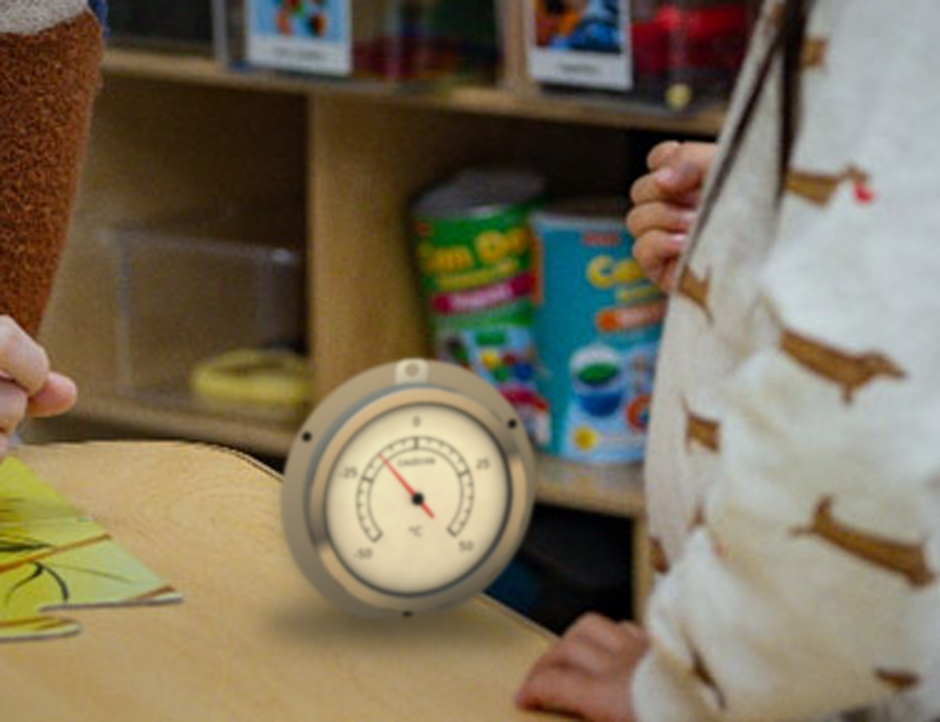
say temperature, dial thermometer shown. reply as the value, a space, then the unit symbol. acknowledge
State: -15 °C
